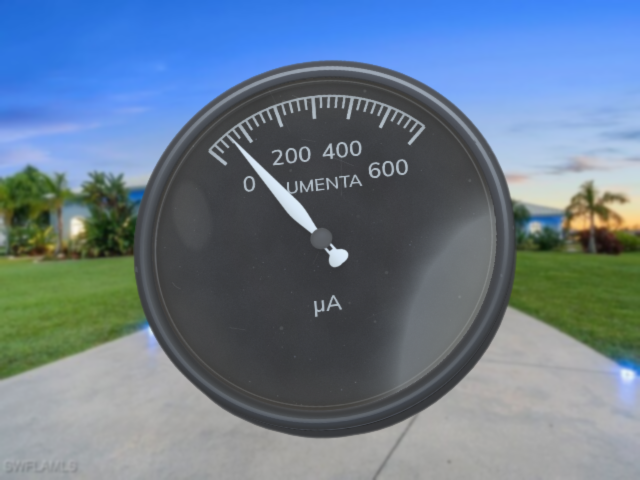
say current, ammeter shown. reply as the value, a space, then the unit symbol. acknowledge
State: 60 µA
